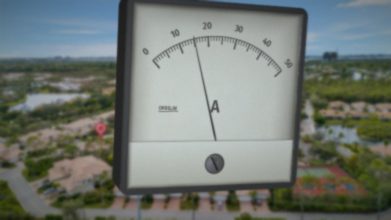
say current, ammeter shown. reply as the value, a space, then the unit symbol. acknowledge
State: 15 A
